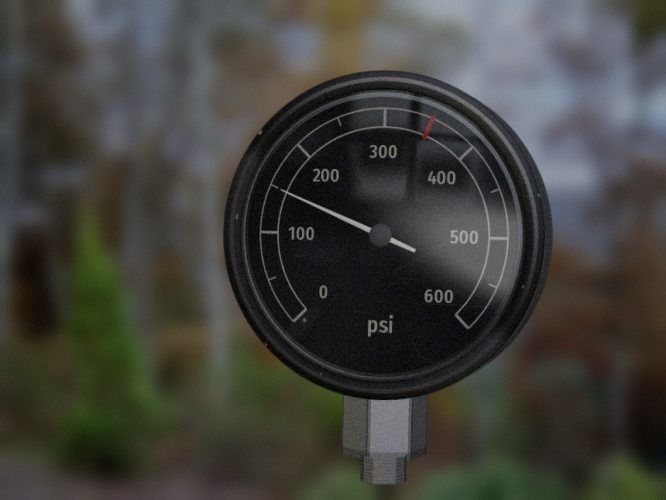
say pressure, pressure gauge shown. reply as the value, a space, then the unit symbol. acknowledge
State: 150 psi
